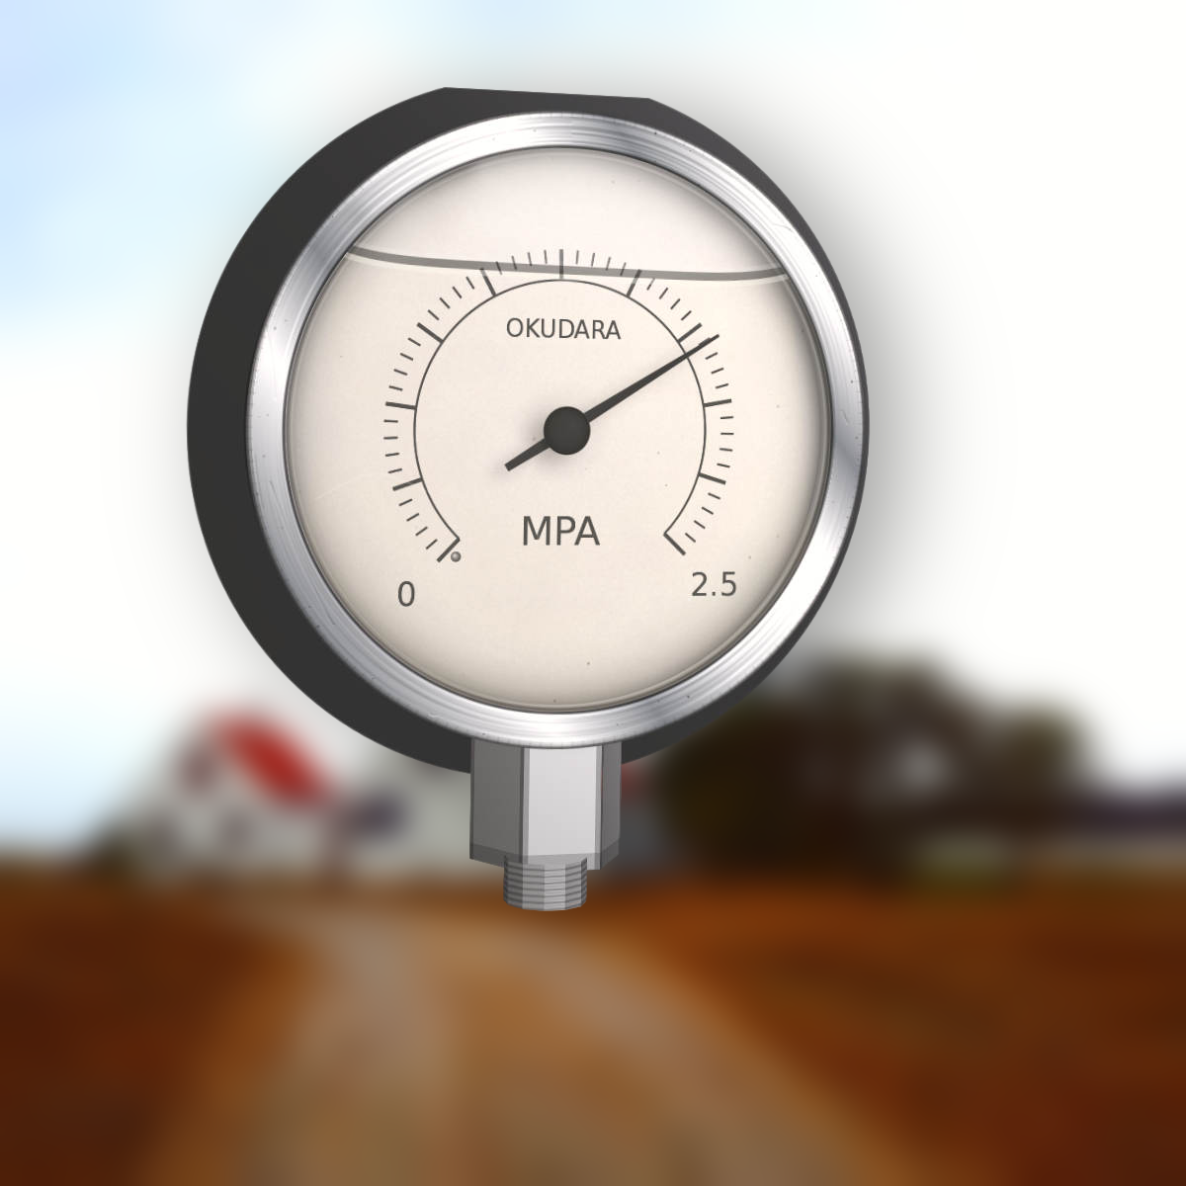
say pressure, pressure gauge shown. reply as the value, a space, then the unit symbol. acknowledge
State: 1.8 MPa
